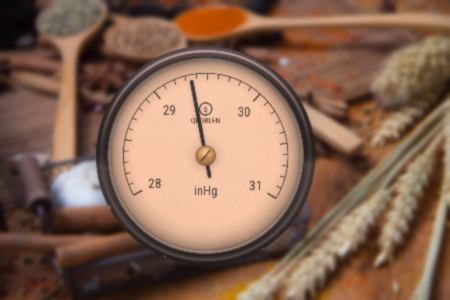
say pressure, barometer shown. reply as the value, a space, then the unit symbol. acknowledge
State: 29.35 inHg
